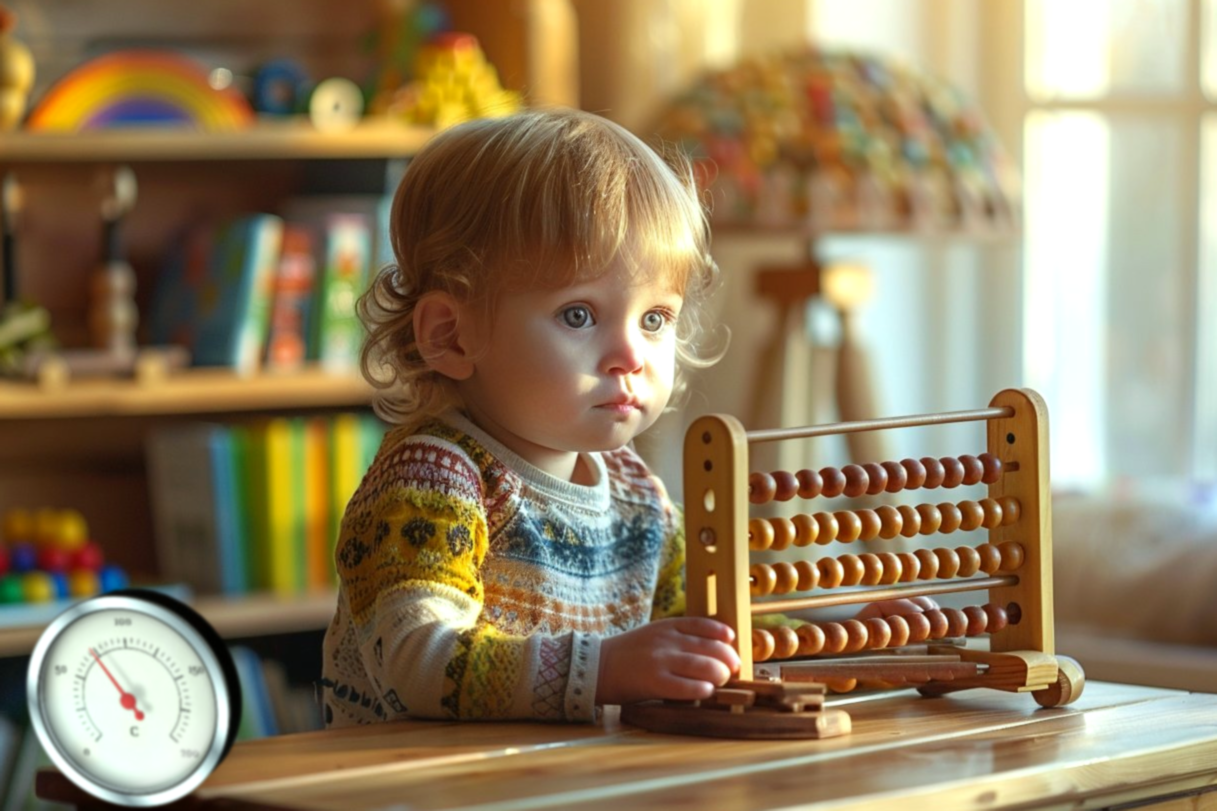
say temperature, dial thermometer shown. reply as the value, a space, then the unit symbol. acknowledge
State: 75 °C
